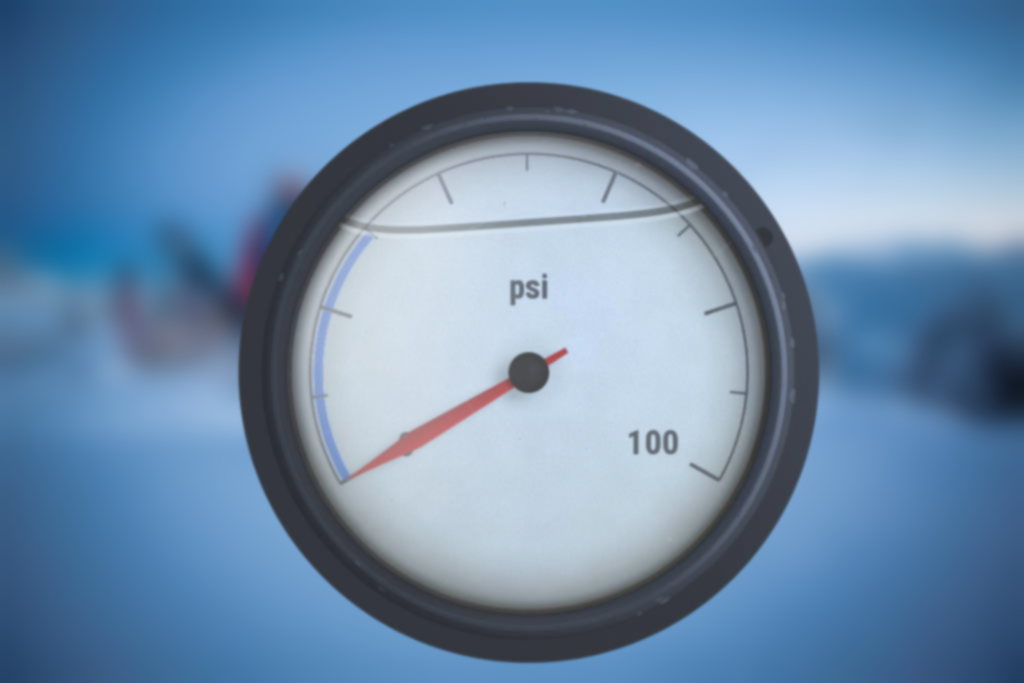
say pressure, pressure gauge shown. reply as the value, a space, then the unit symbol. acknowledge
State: 0 psi
